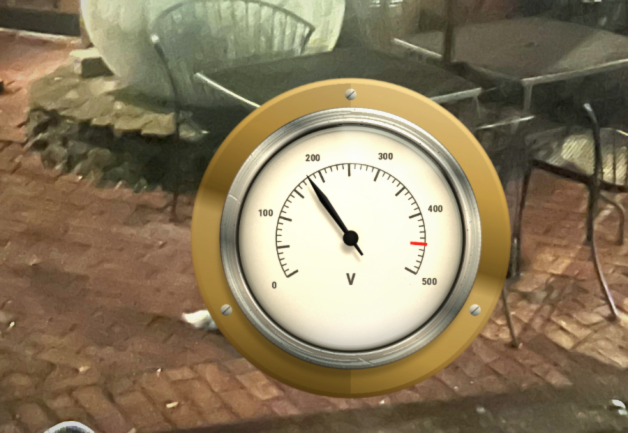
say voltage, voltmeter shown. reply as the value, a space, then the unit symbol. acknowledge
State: 180 V
